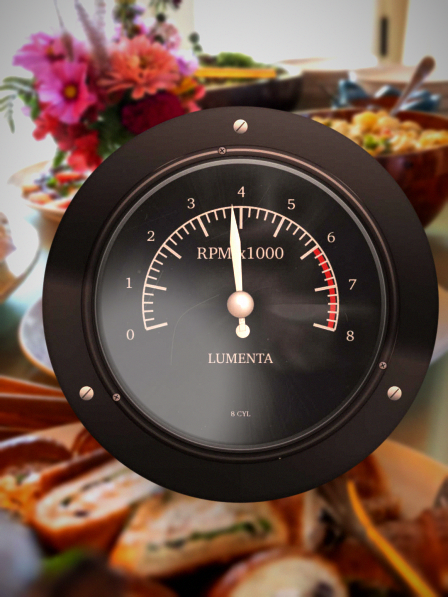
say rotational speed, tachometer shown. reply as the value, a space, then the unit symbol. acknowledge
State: 3800 rpm
